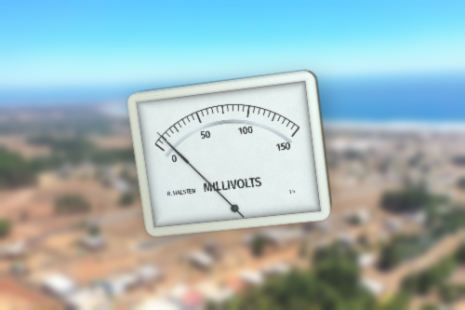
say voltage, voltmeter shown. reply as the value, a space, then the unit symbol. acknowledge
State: 10 mV
